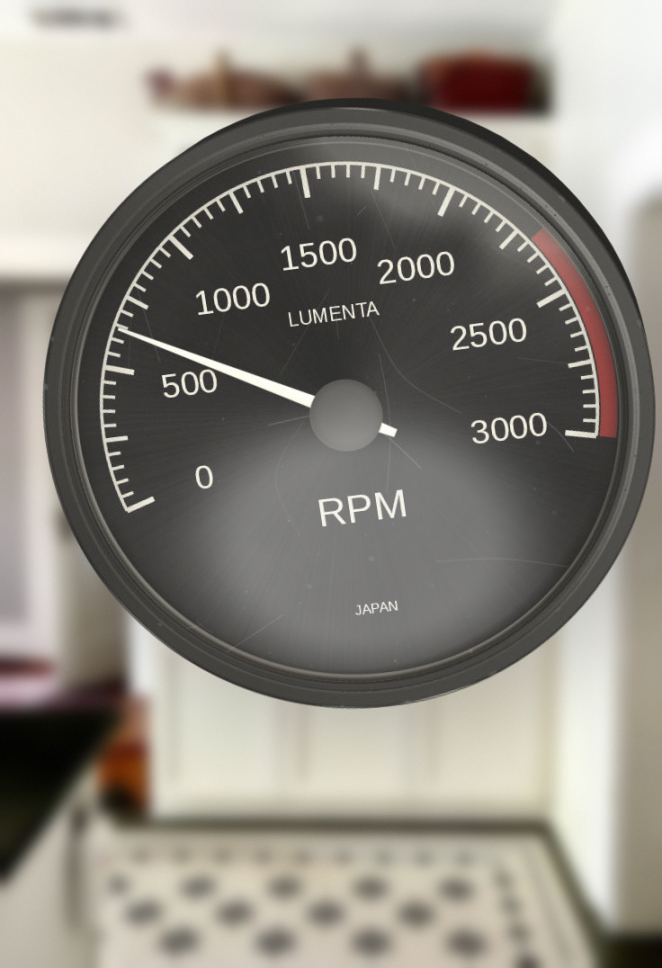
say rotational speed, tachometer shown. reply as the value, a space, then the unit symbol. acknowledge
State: 650 rpm
